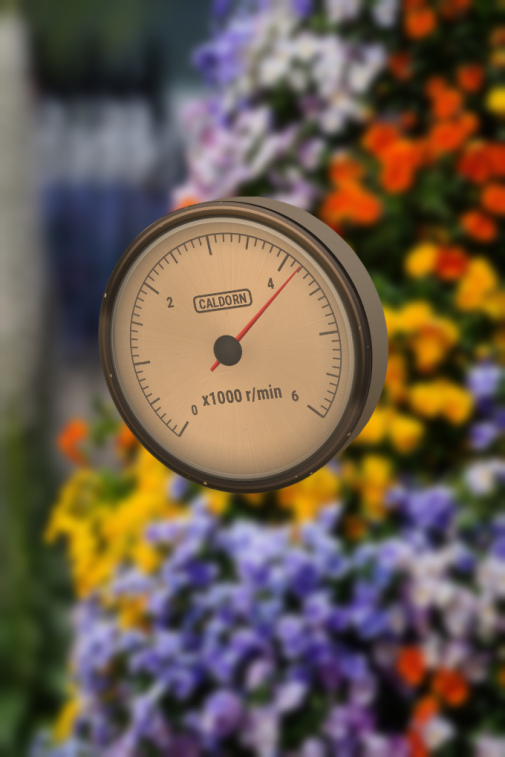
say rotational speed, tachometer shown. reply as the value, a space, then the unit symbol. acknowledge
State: 4200 rpm
